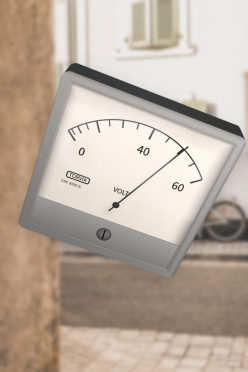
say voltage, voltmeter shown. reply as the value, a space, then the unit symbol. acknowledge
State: 50 V
